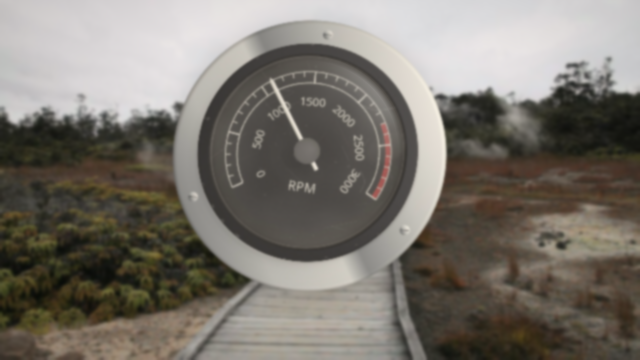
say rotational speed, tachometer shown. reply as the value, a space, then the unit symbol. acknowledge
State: 1100 rpm
